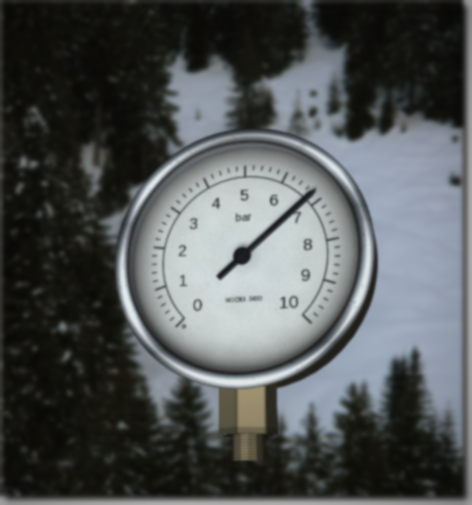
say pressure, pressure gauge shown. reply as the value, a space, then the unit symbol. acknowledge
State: 6.8 bar
